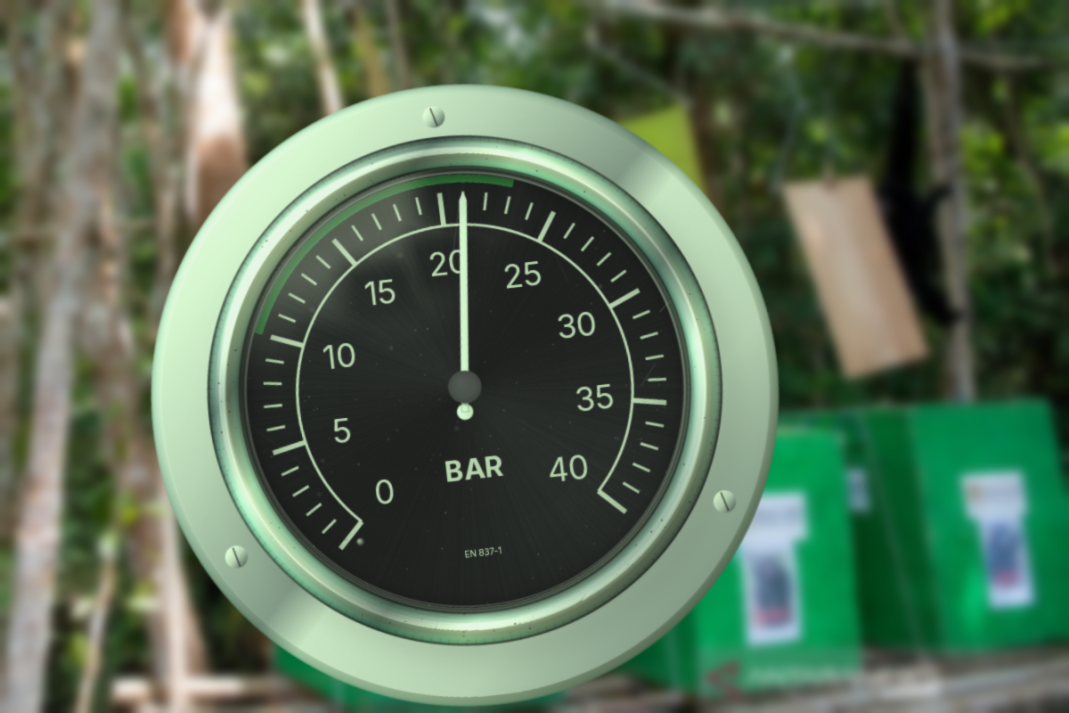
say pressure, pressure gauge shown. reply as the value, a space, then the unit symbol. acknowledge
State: 21 bar
